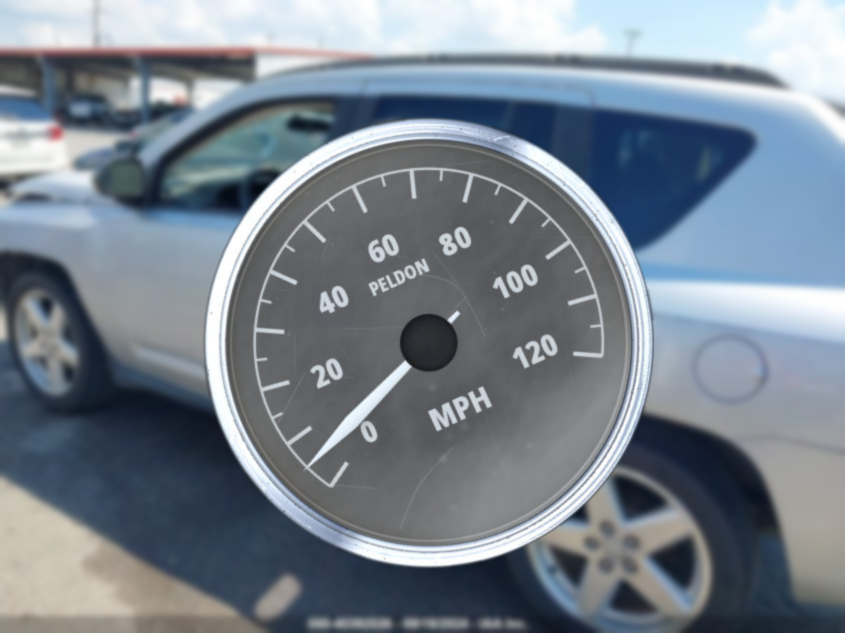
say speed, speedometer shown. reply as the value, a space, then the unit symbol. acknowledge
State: 5 mph
